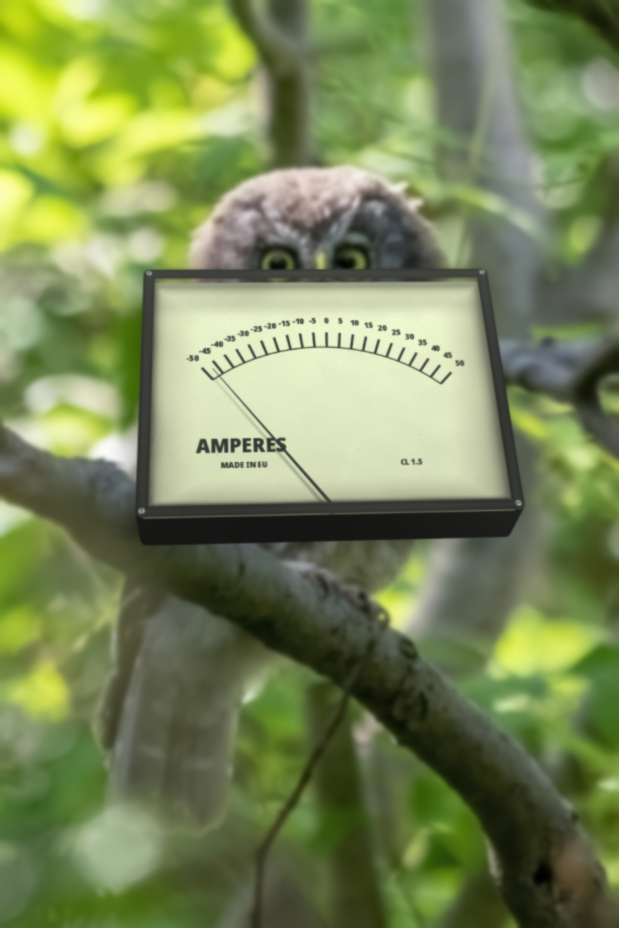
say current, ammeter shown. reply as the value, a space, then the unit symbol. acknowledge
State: -47.5 A
